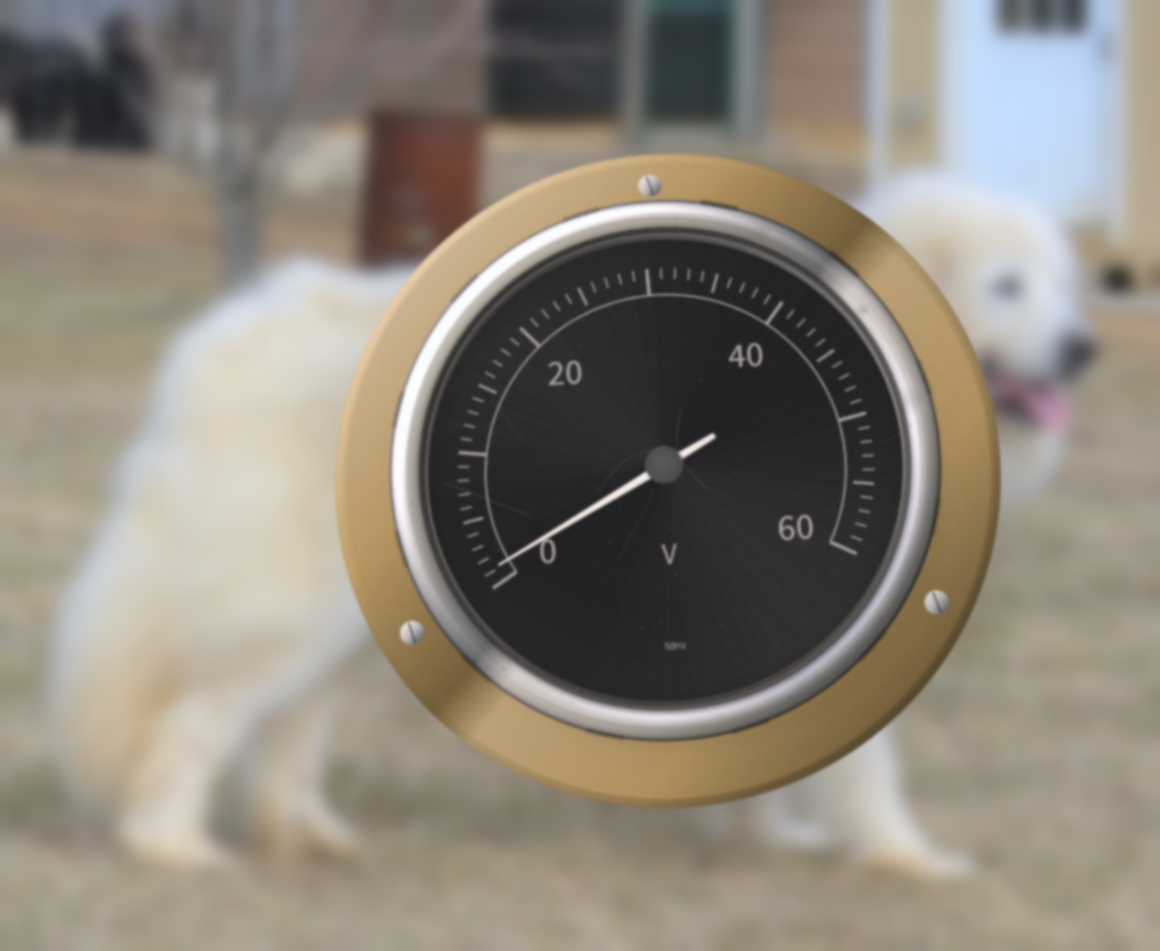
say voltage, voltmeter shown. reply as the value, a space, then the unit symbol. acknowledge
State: 1 V
